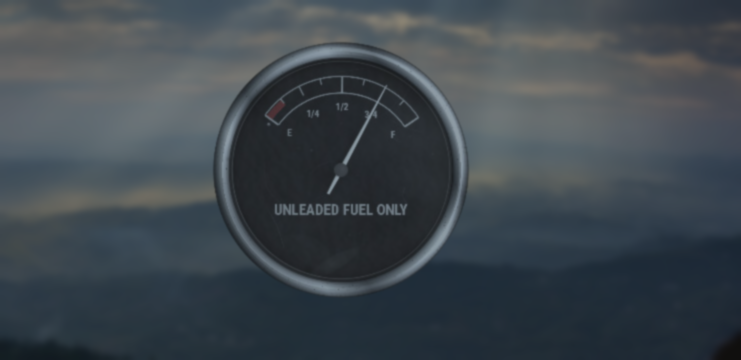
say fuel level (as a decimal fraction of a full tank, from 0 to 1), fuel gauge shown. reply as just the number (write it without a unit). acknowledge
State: 0.75
